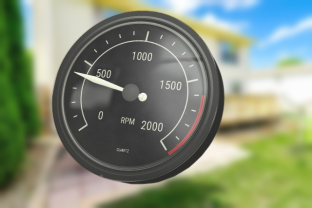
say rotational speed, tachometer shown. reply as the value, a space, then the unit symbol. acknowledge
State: 400 rpm
